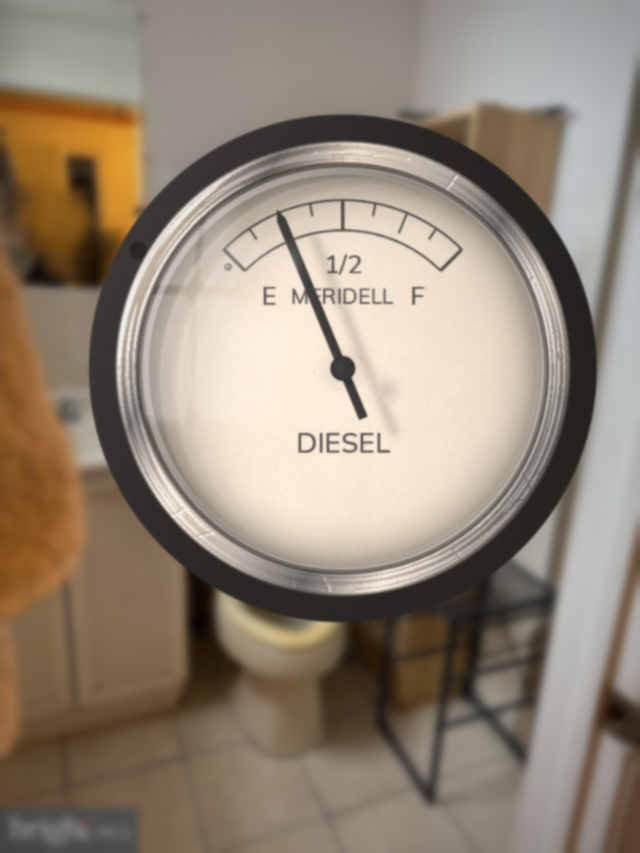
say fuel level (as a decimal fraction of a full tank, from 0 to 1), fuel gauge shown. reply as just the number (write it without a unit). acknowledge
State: 0.25
